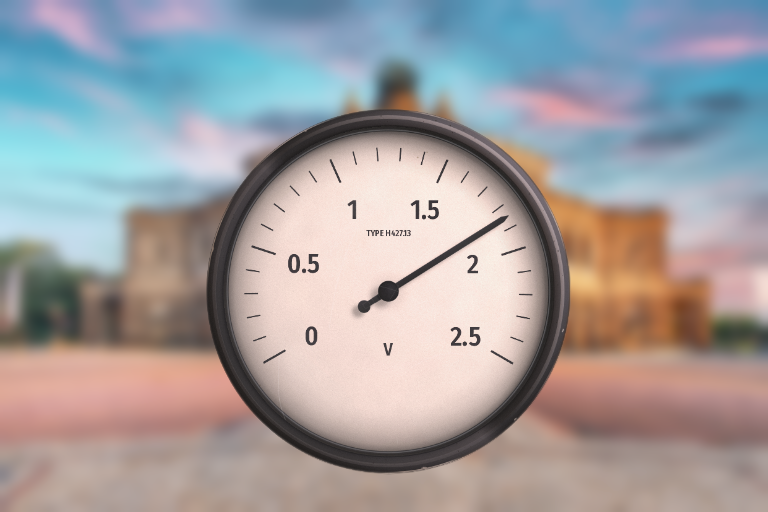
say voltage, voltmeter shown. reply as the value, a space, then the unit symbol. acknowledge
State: 1.85 V
